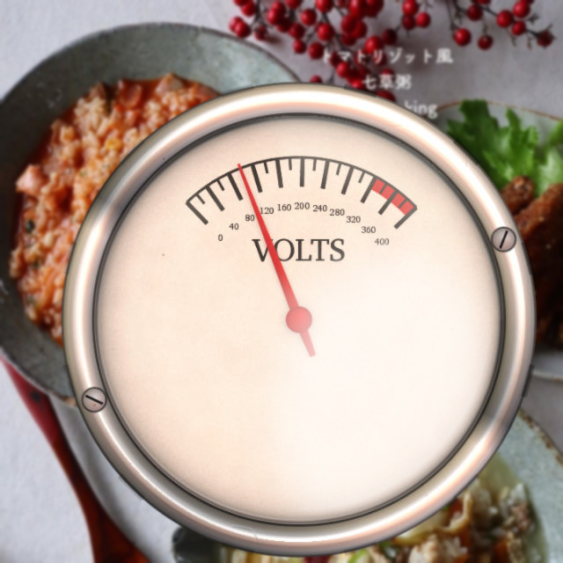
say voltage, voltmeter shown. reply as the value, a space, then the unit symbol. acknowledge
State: 100 V
